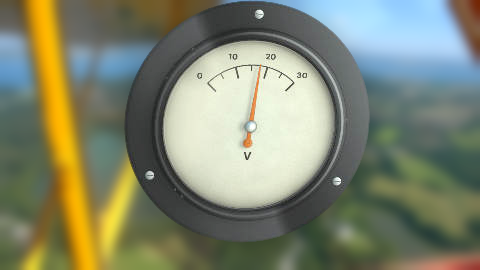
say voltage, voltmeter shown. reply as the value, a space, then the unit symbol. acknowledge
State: 17.5 V
